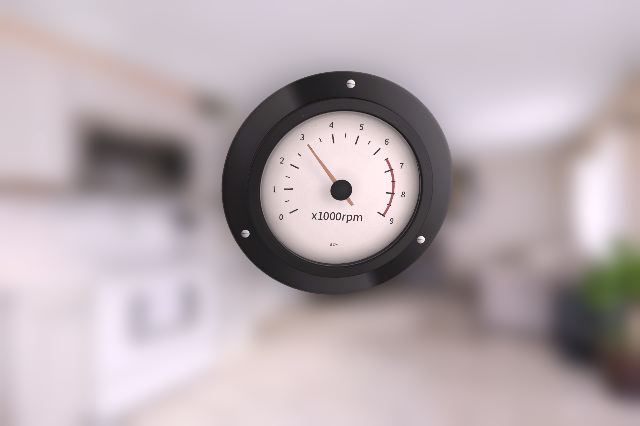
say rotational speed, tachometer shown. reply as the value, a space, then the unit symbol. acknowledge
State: 3000 rpm
